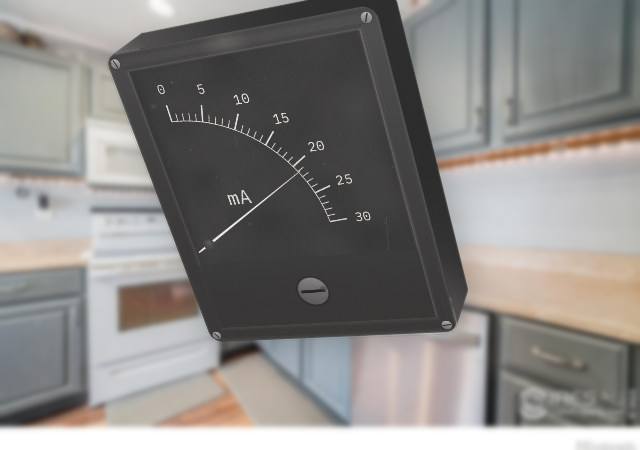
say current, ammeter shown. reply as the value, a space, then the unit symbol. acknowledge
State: 21 mA
